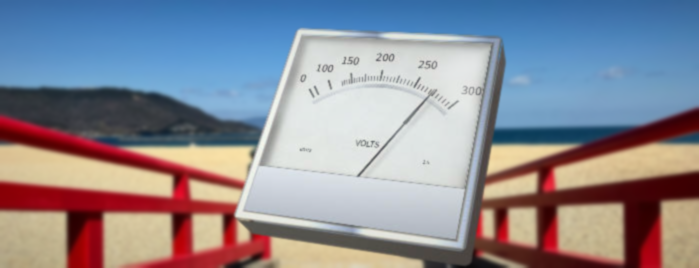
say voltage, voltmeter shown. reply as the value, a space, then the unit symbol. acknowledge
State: 275 V
